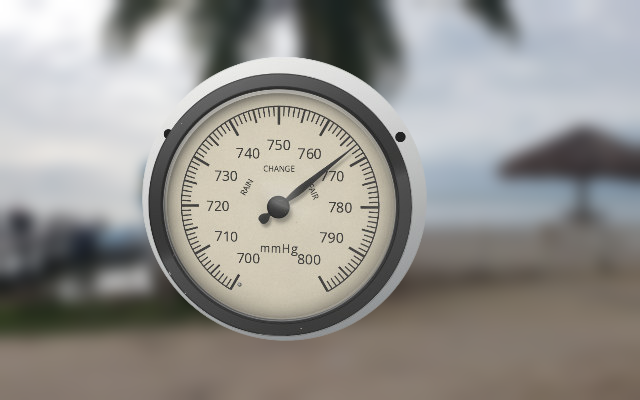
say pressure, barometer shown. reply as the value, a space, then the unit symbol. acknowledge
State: 767 mmHg
